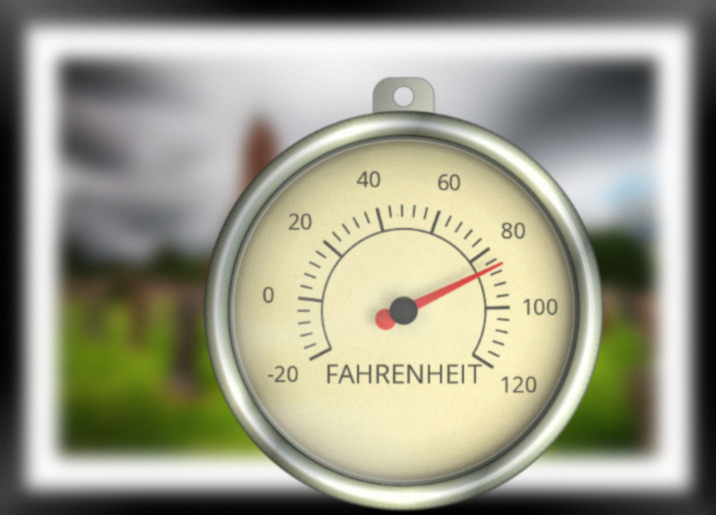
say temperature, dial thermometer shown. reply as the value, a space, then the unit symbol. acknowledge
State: 86 °F
